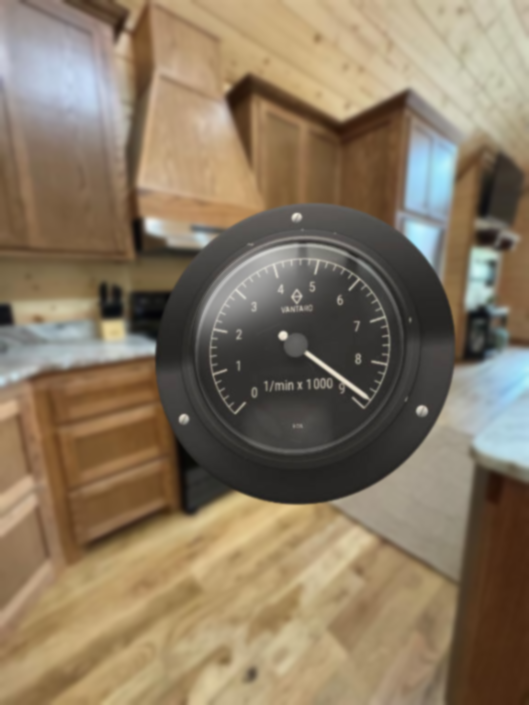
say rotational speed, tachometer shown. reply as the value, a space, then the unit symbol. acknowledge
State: 8800 rpm
